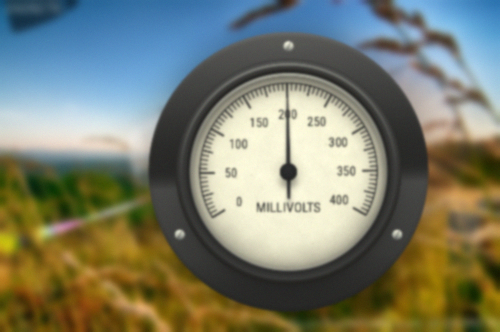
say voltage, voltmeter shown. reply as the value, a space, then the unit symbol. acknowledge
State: 200 mV
